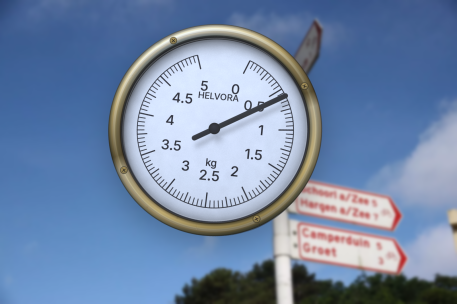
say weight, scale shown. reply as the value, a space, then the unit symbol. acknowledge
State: 0.6 kg
